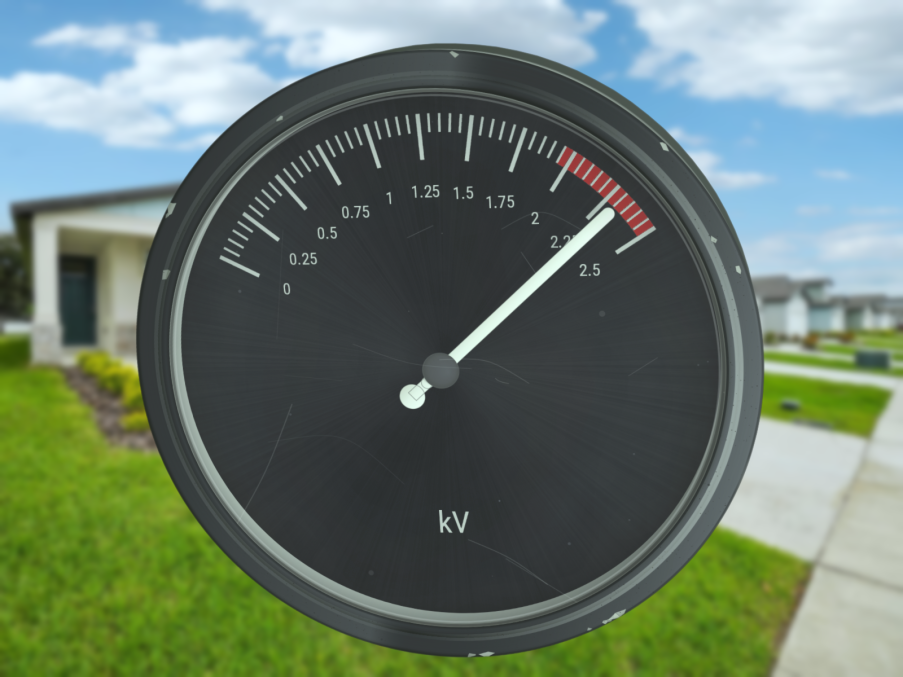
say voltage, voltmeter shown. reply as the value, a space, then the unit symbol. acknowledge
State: 2.3 kV
